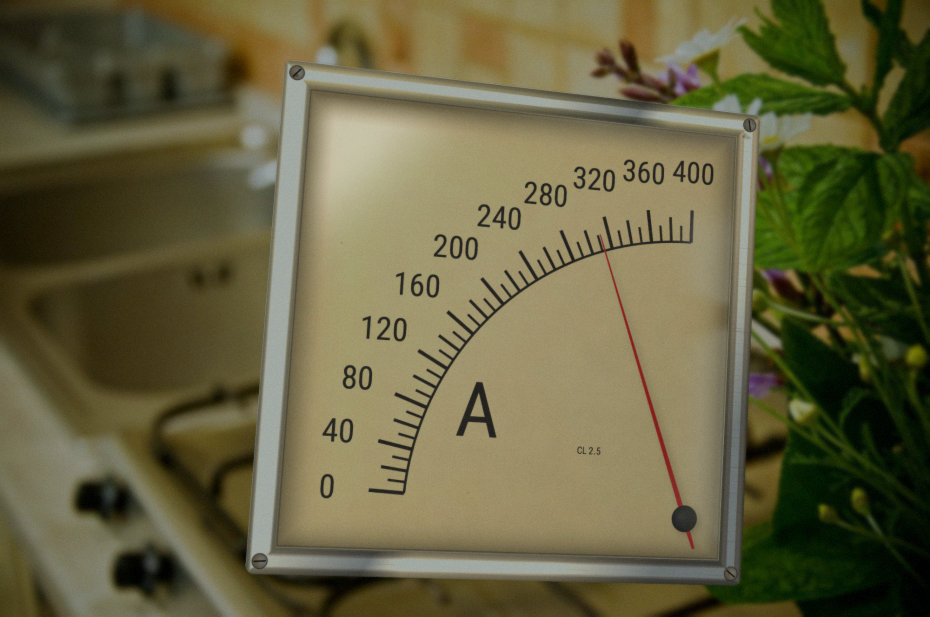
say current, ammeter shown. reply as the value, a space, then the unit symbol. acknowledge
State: 310 A
